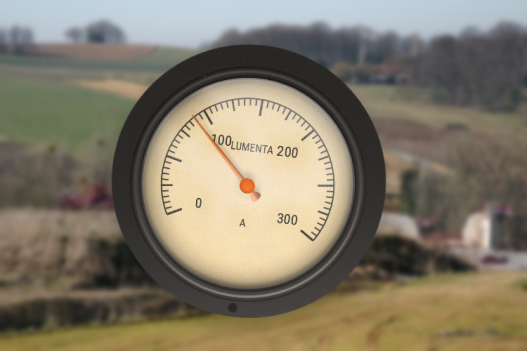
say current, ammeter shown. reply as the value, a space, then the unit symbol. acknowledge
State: 90 A
